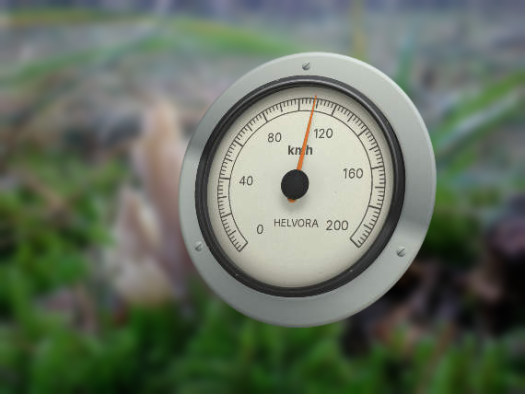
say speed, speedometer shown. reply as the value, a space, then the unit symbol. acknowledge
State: 110 km/h
